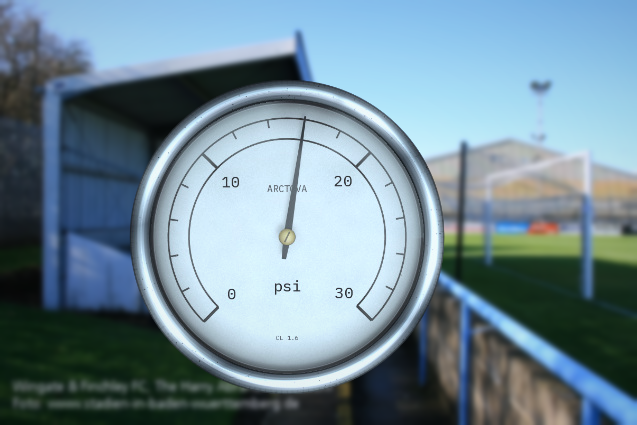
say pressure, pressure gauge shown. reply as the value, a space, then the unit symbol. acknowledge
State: 16 psi
